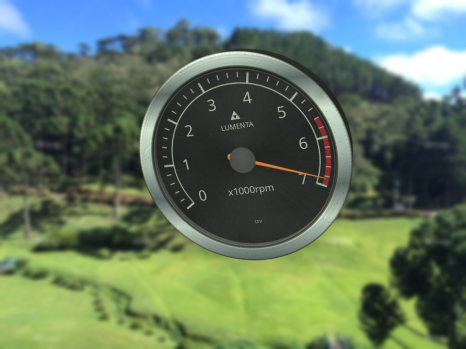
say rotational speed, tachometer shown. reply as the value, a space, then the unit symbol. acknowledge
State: 6800 rpm
